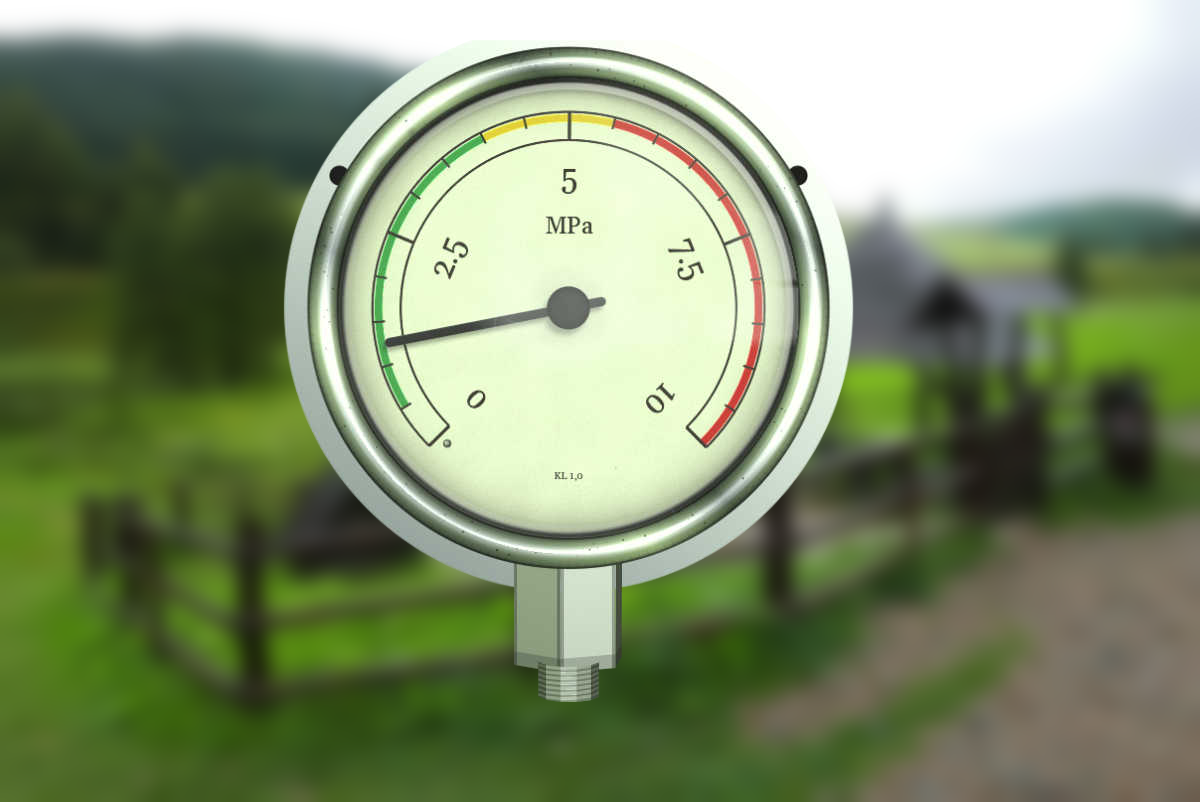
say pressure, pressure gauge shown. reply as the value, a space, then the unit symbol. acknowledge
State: 1.25 MPa
